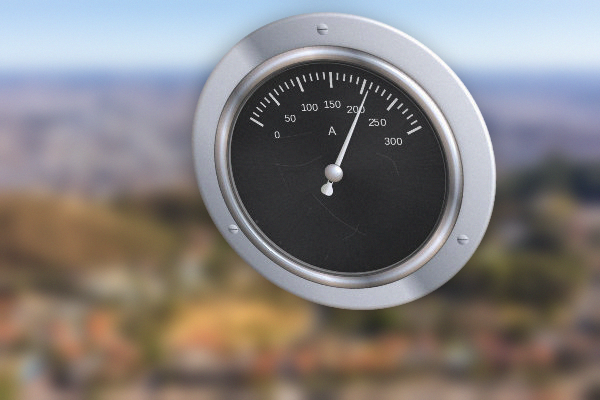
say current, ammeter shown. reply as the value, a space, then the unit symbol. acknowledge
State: 210 A
